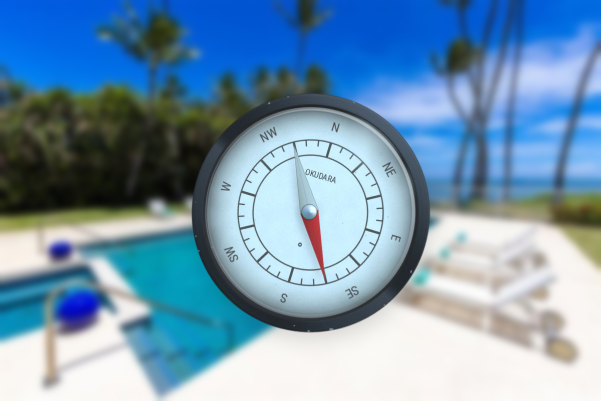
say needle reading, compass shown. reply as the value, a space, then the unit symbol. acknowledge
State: 150 °
